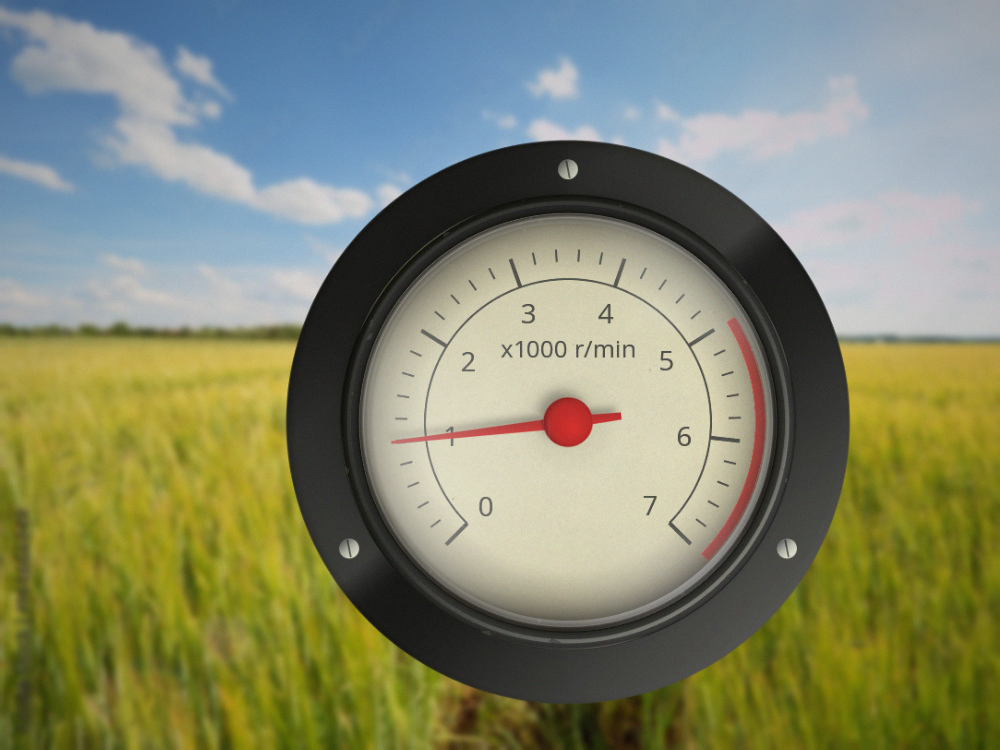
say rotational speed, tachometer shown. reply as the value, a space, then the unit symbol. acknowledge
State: 1000 rpm
